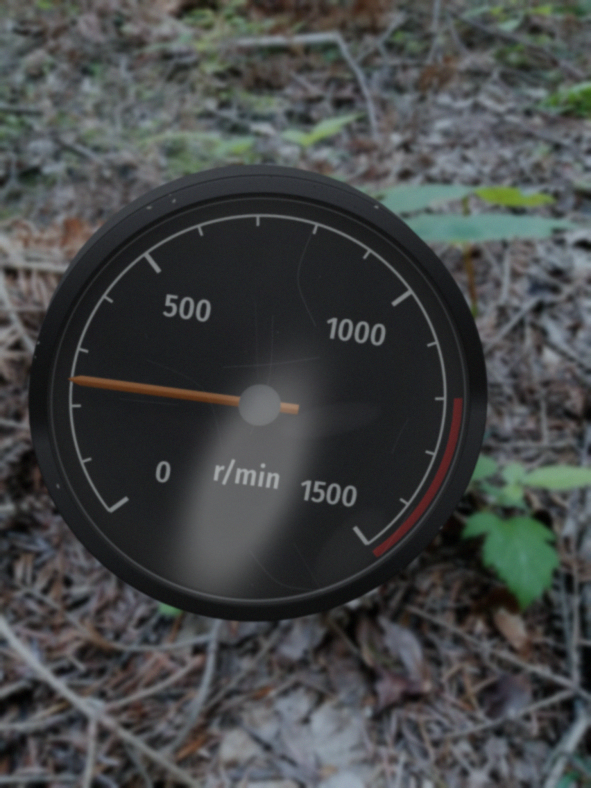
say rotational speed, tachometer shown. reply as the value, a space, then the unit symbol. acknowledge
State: 250 rpm
